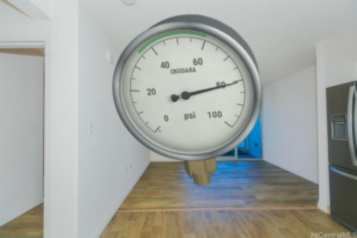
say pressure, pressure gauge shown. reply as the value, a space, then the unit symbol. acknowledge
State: 80 psi
